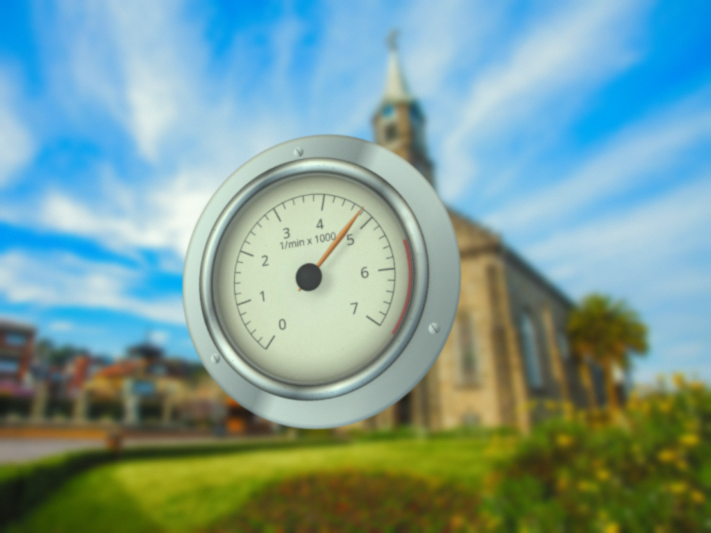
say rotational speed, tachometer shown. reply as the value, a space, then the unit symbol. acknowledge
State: 4800 rpm
